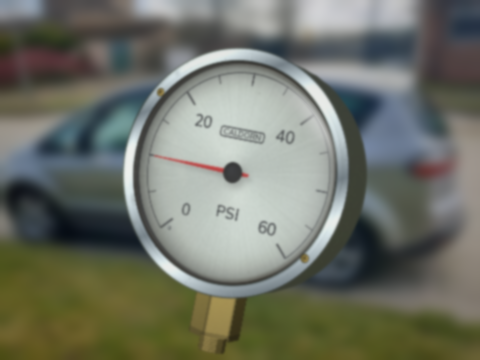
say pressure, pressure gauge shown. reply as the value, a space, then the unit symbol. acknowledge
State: 10 psi
